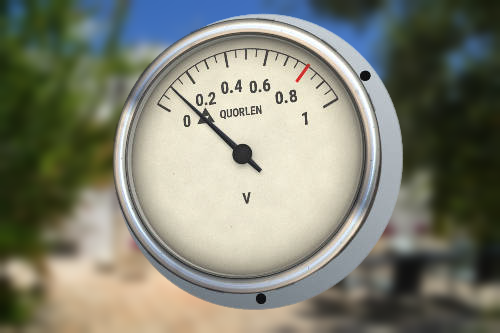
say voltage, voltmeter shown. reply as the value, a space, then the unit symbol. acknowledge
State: 0.1 V
